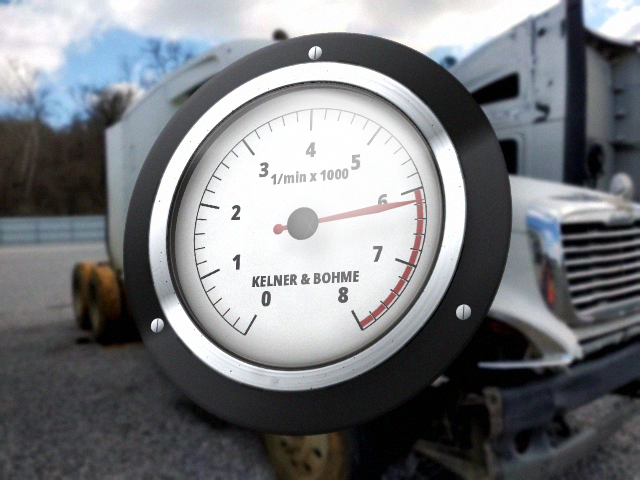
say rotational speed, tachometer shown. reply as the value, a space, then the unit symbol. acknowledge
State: 6200 rpm
